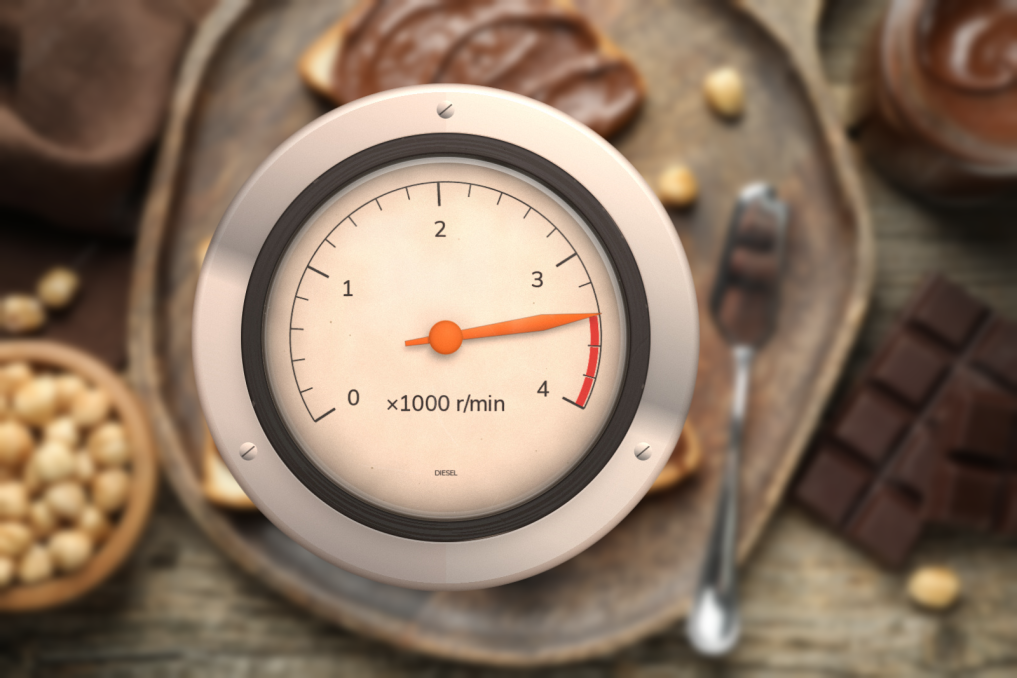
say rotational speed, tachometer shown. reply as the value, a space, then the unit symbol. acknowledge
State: 3400 rpm
